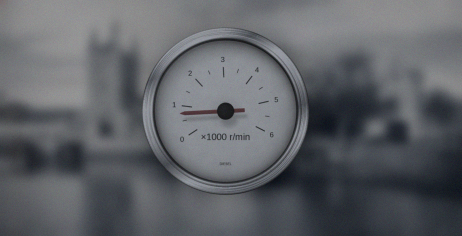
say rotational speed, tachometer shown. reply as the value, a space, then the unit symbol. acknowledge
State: 750 rpm
